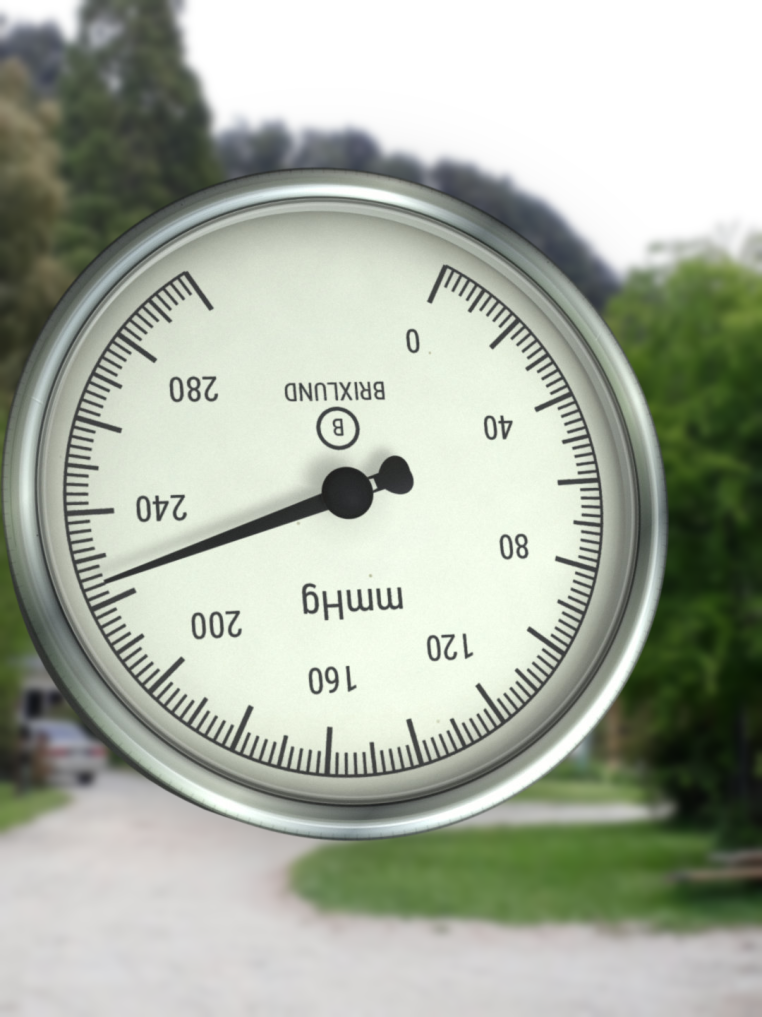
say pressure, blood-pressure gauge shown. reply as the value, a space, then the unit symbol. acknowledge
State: 224 mmHg
